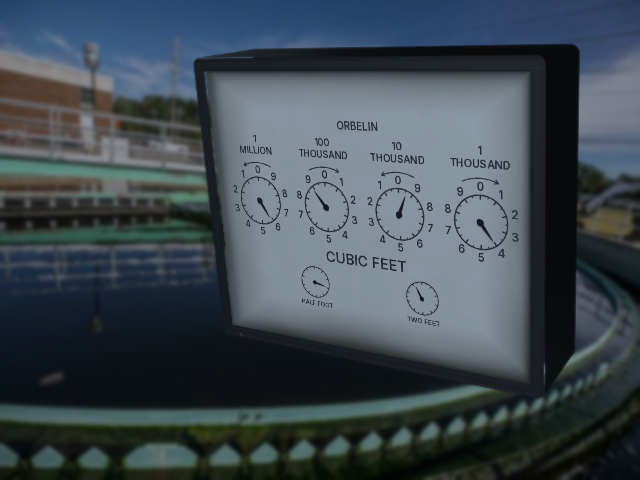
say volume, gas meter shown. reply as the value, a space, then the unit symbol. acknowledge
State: 589400 ft³
